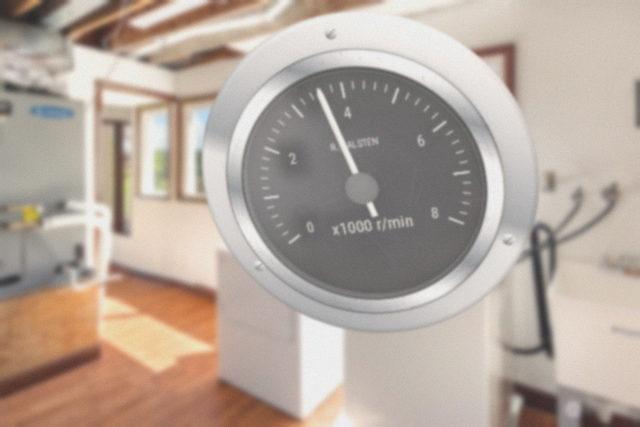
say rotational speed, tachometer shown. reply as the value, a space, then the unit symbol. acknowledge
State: 3600 rpm
